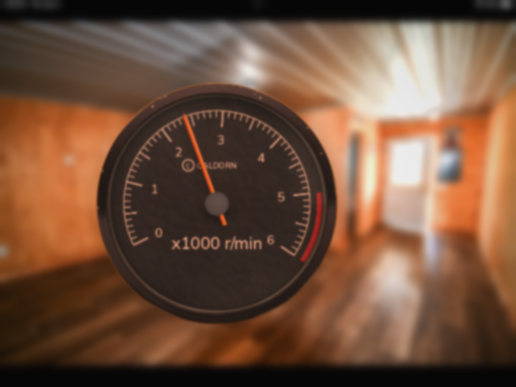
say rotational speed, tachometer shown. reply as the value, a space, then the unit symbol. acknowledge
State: 2400 rpm
